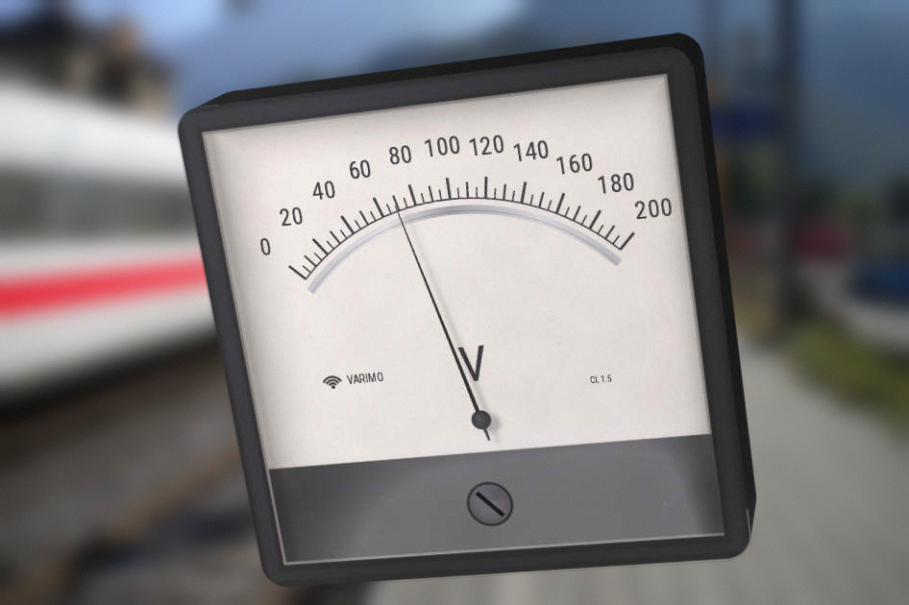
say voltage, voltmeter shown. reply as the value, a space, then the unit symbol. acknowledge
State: 70 V
